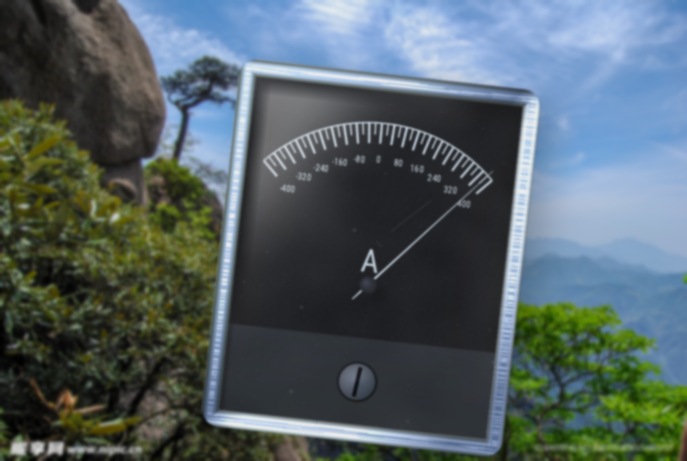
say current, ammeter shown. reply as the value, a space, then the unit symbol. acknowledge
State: 380 A
